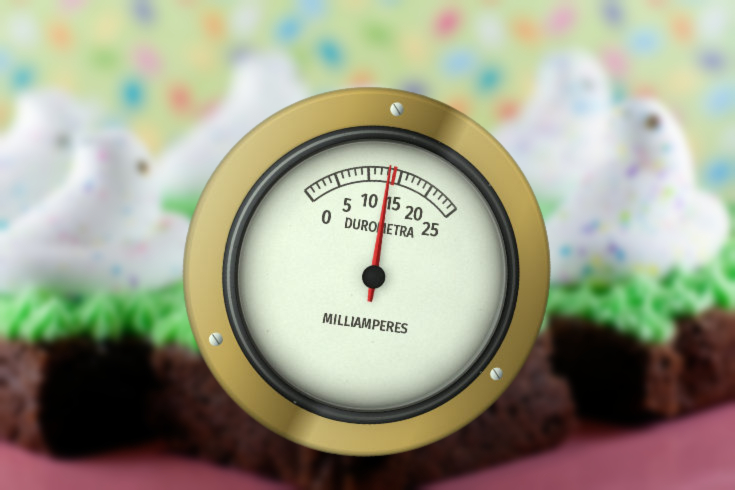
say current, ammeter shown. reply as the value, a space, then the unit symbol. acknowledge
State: 13 mA
